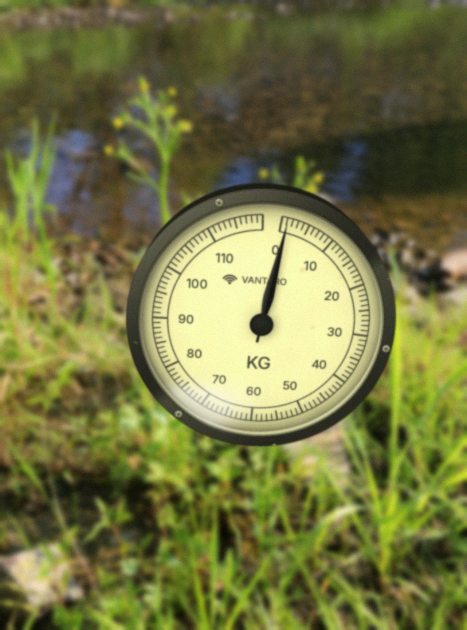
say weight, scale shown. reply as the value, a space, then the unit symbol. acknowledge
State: 1 kg
